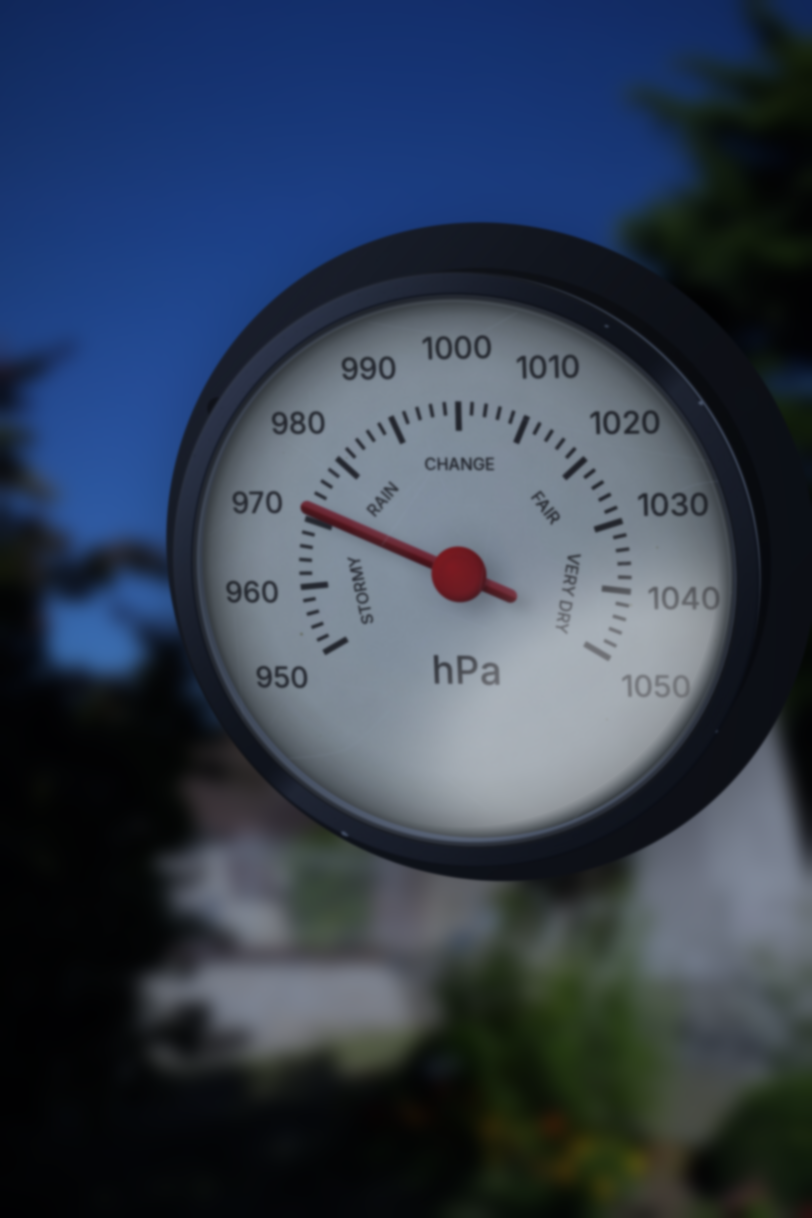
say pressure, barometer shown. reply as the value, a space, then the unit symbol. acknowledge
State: 972 hPa
